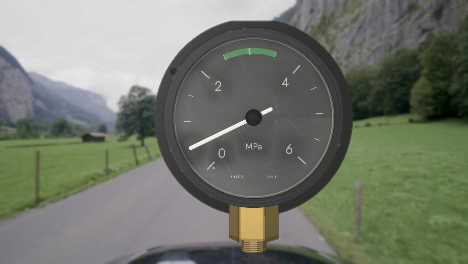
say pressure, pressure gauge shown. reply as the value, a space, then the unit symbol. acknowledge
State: 0.5 MPa
